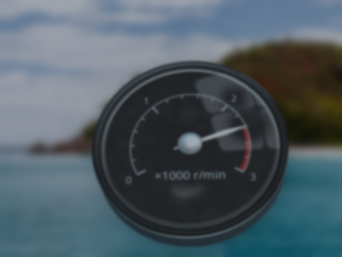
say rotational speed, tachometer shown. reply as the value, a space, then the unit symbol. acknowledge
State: 2400 rpm
